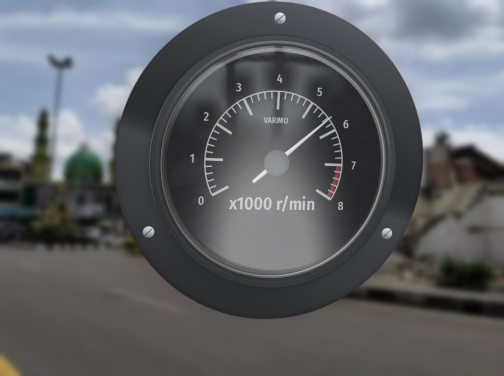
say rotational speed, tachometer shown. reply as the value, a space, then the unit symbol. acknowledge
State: 5600 rpm
